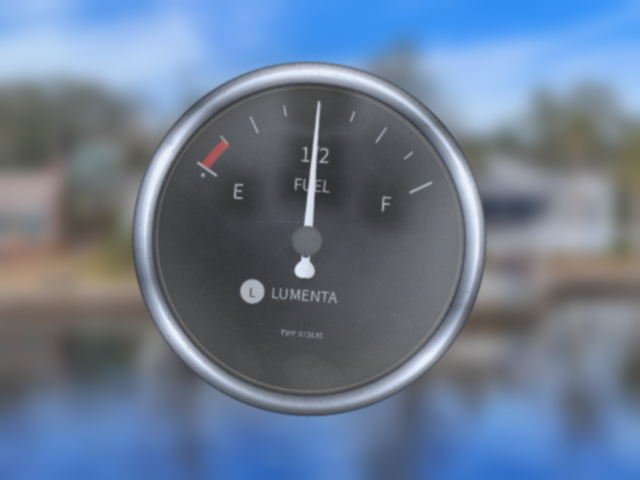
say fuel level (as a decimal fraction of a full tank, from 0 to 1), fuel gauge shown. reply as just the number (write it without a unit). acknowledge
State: 0.5
